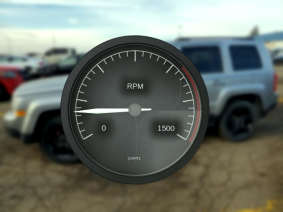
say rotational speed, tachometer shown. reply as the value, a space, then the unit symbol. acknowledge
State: 175 rpm
